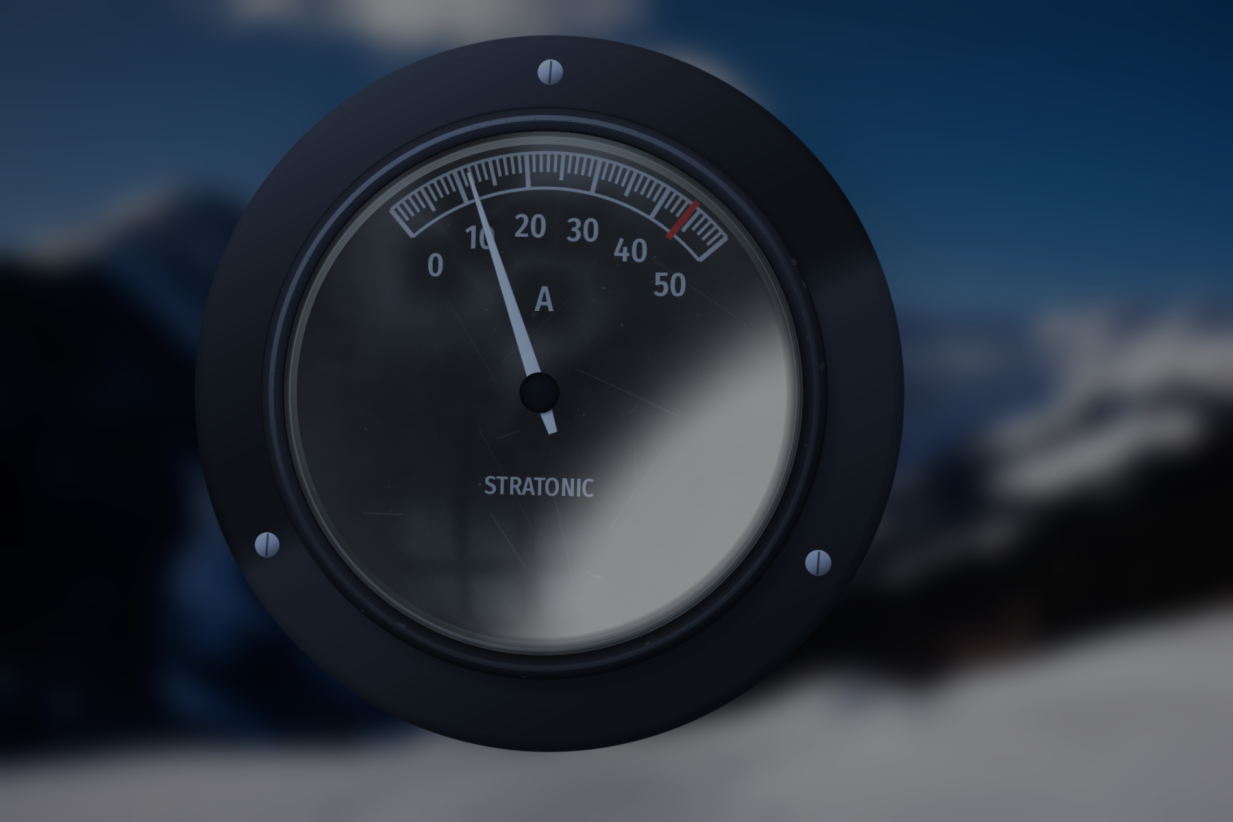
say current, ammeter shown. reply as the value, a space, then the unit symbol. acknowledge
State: 12 A
